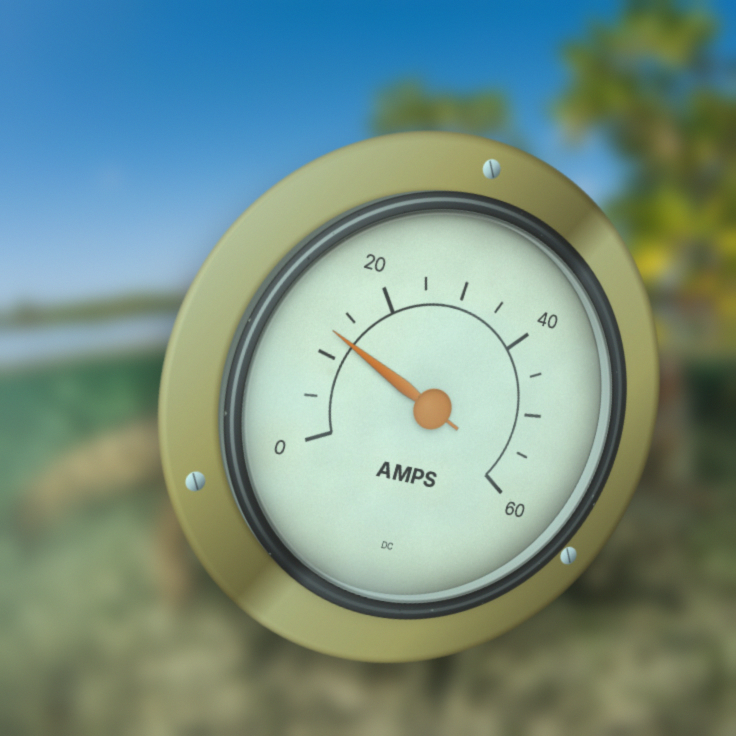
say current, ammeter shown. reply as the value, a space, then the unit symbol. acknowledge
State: 12.5 A
